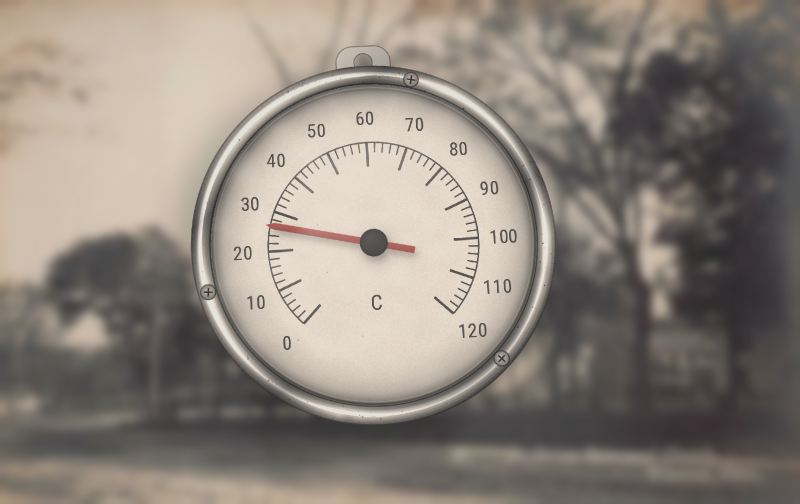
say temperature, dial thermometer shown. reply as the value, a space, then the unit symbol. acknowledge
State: 26 °C
